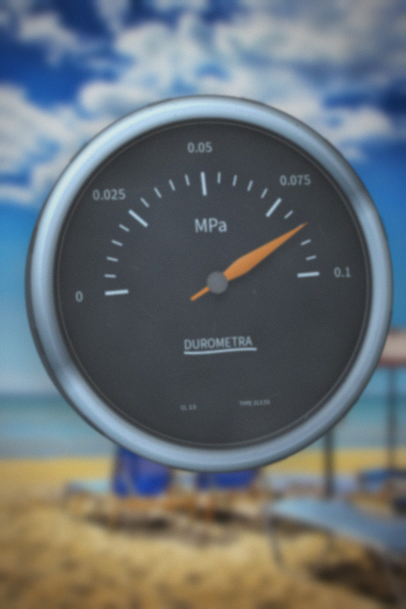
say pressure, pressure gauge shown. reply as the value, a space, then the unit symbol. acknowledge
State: 0.085 MPa
